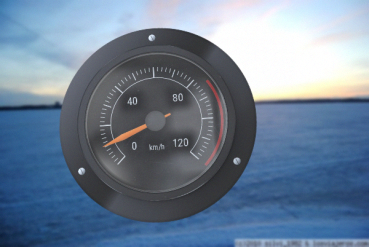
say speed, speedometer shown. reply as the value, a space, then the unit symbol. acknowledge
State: 10 km/h
